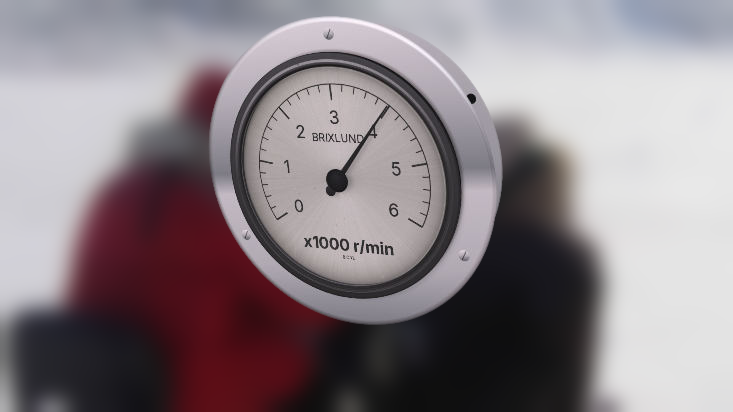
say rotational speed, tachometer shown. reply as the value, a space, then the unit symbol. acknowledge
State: 4000 rpm
